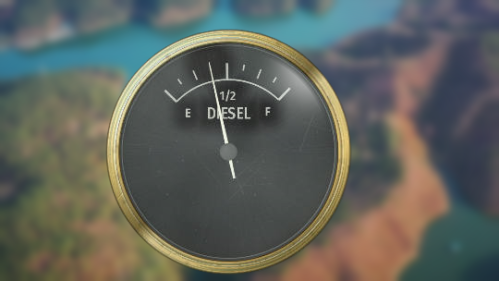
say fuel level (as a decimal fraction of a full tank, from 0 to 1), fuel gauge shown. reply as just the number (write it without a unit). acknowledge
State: 0.375
